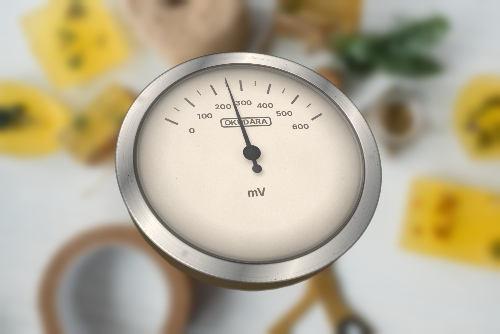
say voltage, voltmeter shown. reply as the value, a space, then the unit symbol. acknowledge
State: 250 mV
